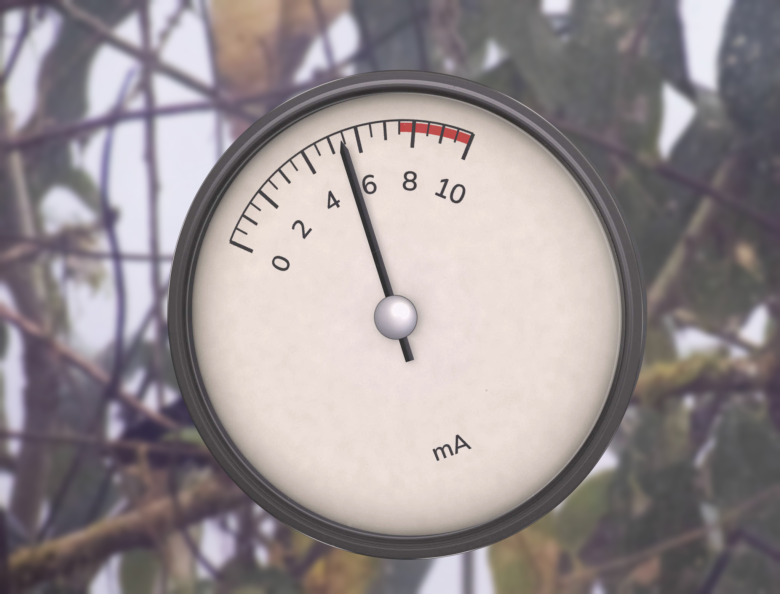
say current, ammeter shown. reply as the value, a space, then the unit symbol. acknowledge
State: 5.5 mA
